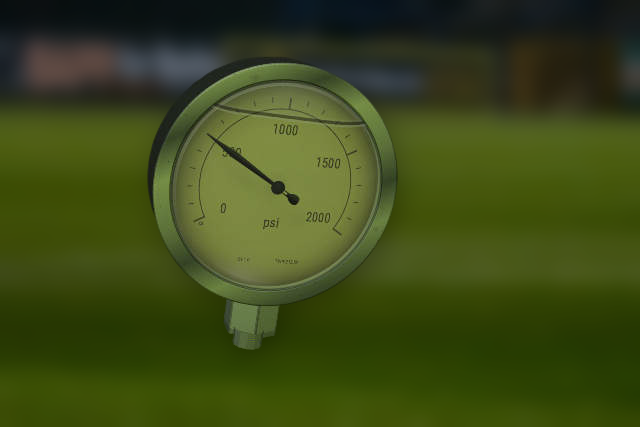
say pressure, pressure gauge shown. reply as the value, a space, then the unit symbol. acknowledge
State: 500 psi
